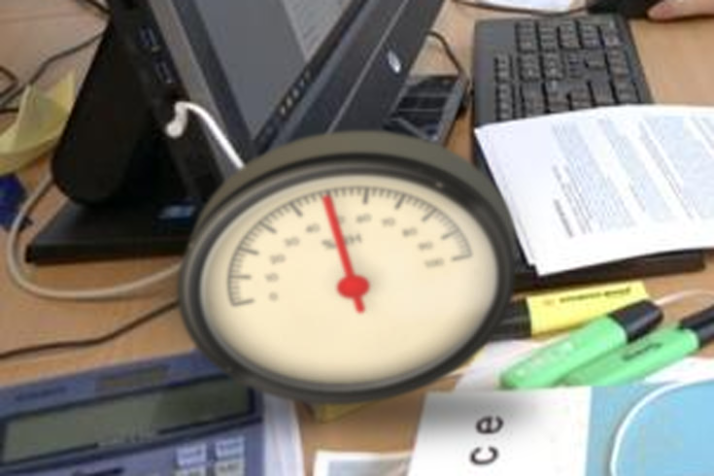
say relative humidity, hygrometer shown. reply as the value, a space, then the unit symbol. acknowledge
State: 50 %
